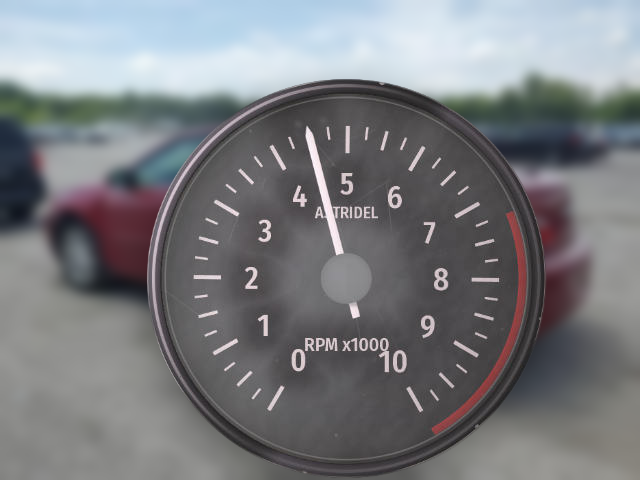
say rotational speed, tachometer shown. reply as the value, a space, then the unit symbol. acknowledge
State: 4500 rpm
